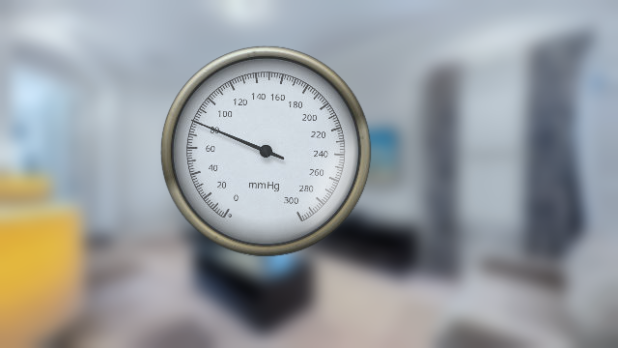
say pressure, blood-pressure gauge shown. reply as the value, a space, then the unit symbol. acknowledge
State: 80 mmHg
